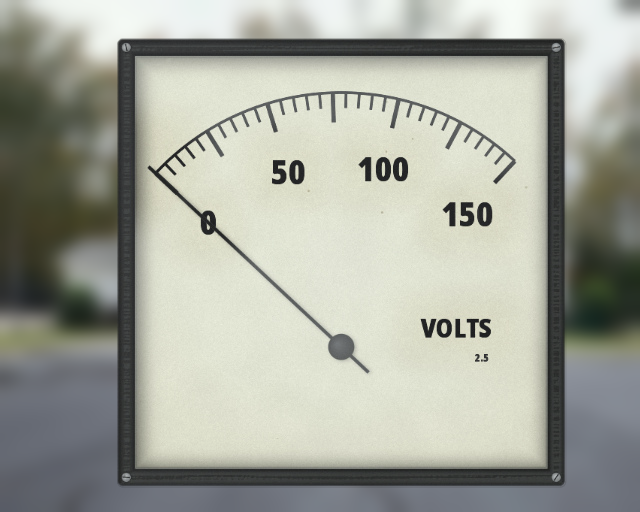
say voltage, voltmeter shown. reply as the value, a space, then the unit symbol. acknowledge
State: 0 V
